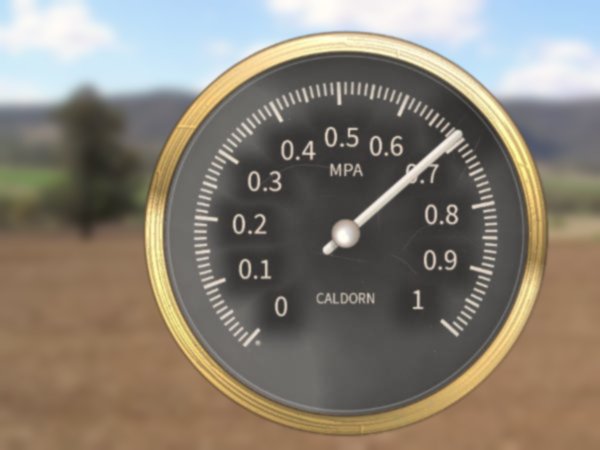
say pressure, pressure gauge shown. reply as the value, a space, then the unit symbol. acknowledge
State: 0.69 MPa
